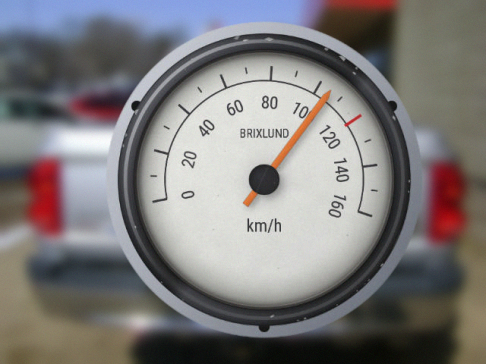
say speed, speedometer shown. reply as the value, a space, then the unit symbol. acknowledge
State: 105 km/h
